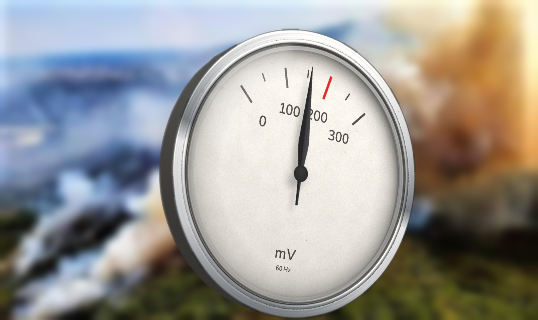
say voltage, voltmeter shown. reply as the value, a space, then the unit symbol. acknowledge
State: 150 mV
